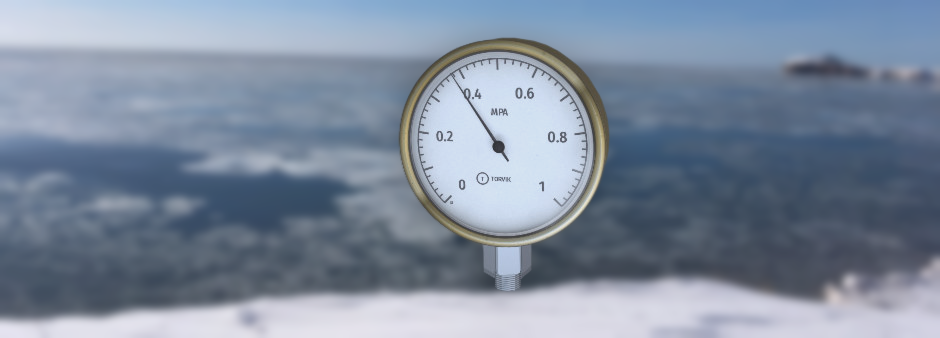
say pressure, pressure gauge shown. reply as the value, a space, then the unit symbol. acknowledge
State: 0.38 MPa
